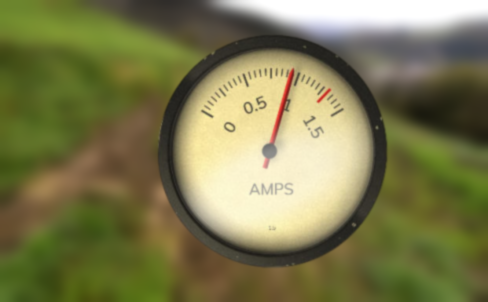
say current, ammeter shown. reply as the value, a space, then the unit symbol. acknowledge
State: 0.95 A
